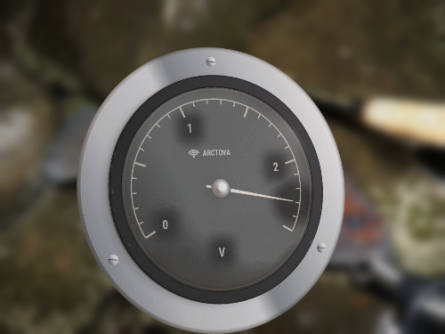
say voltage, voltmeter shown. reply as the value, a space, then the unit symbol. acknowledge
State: 2.3 V
